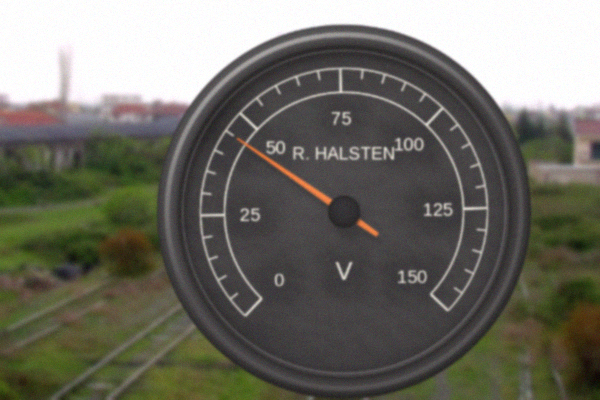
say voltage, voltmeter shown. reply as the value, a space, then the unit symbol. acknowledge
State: 45 V
